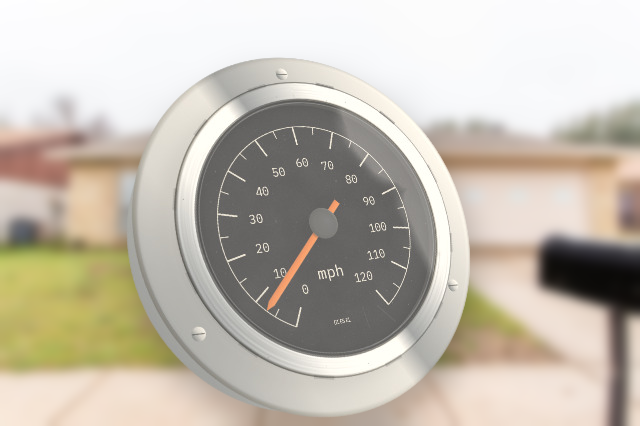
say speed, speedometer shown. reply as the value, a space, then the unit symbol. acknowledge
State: 7.5 mph
